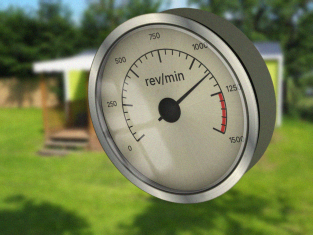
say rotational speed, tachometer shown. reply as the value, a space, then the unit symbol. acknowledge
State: 1125 rpm
